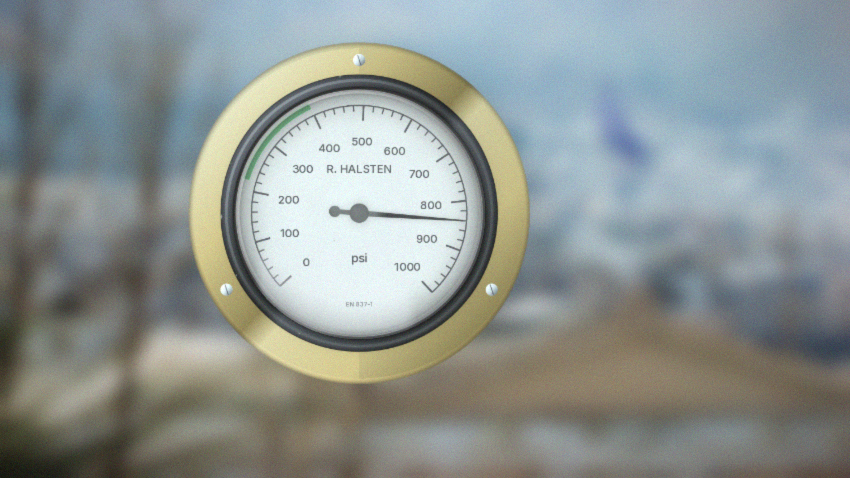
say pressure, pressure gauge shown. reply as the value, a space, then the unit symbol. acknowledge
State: 840 psi
